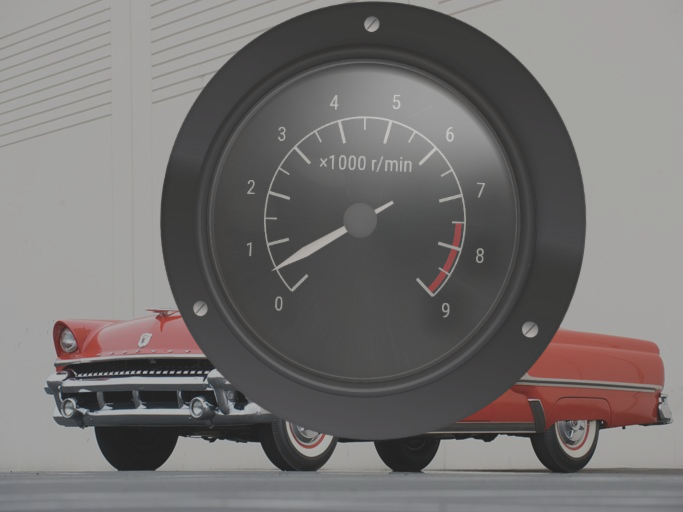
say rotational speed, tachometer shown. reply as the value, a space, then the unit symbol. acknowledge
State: 500 rpm
